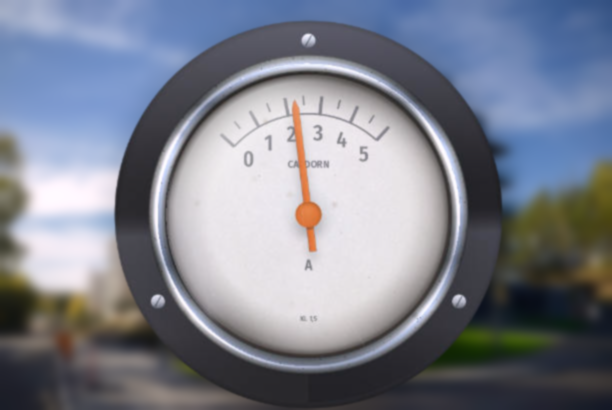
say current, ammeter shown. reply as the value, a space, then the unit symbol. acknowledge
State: 2.25 A
